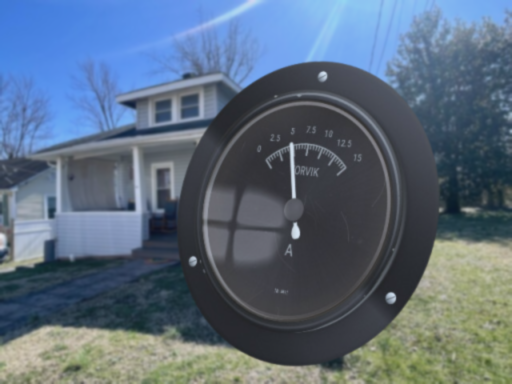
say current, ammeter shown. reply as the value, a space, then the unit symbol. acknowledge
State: 5 A
